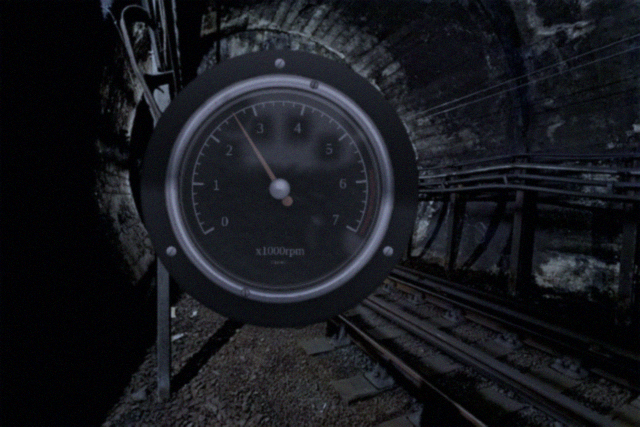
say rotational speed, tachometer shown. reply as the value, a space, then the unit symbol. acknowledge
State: 2600 rpm
